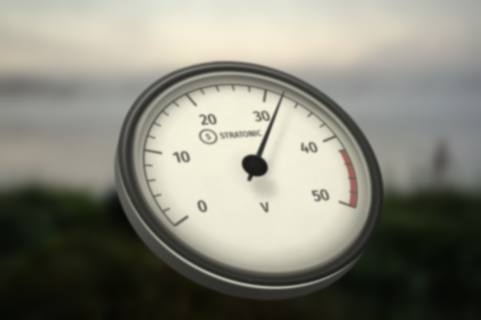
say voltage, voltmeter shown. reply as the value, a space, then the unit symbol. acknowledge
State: 32 V
